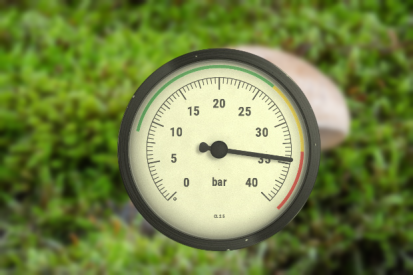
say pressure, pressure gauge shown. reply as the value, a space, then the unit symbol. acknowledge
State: 34.5 bar
